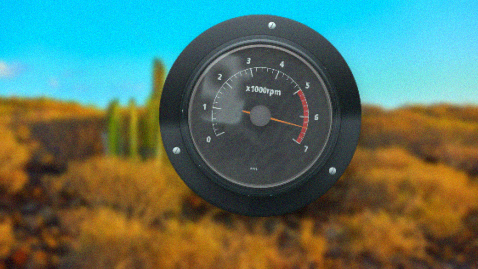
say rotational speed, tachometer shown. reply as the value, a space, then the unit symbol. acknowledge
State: 6400 rpm
